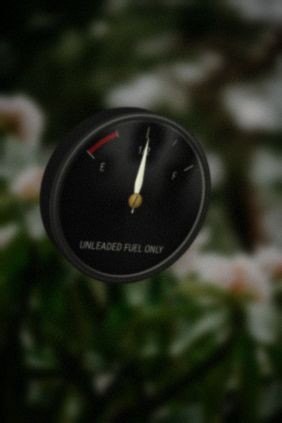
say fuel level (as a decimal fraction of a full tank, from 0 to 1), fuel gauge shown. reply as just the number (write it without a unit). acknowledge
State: 0.5
